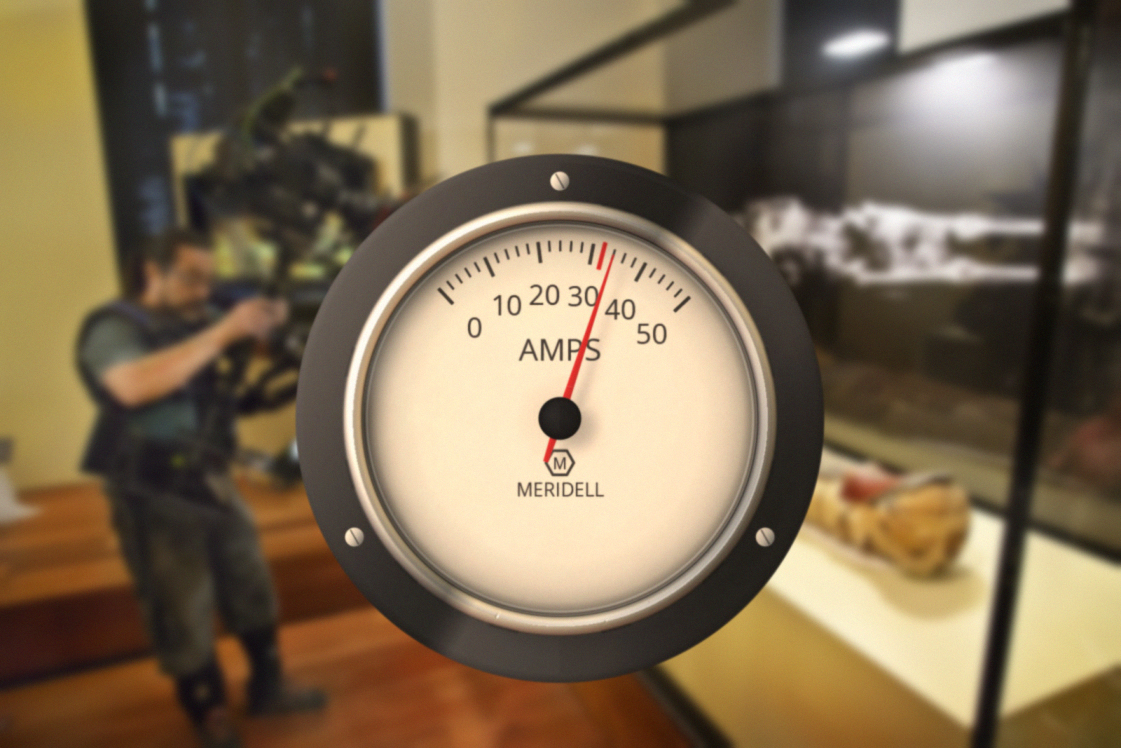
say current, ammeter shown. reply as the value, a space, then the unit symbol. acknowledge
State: 34 A
